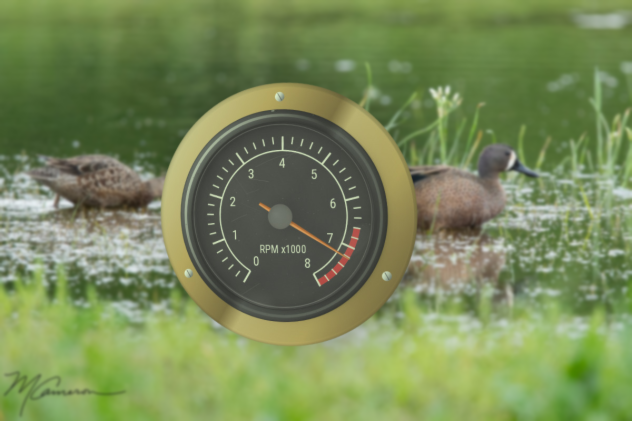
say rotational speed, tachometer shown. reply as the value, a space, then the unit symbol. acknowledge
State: 7200 rpm
